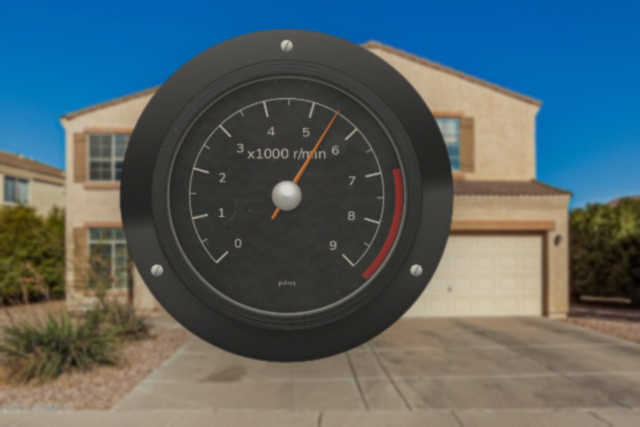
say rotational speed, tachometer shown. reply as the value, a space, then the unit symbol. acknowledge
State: 5500 rpm
